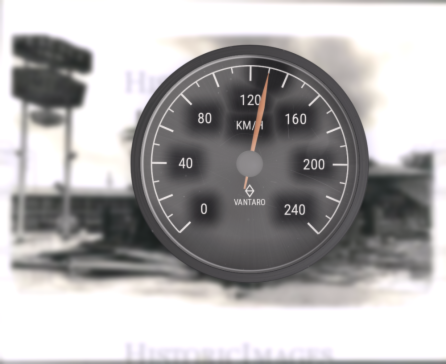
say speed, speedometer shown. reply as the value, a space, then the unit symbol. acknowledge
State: 130 km/h
